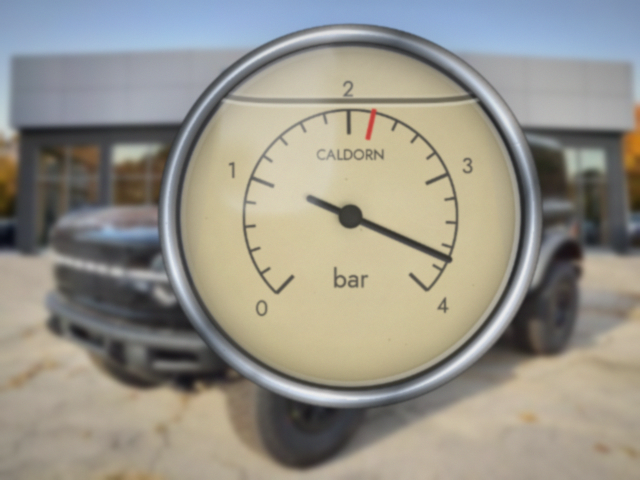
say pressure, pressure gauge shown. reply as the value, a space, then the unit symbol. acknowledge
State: 3.7 bar
